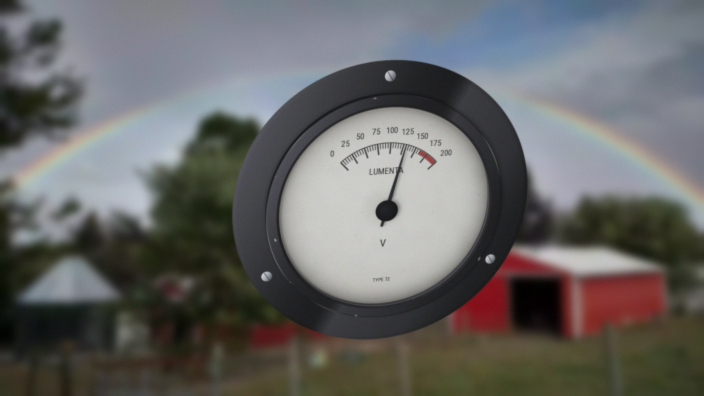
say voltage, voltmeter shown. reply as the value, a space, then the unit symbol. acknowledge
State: 125 V
